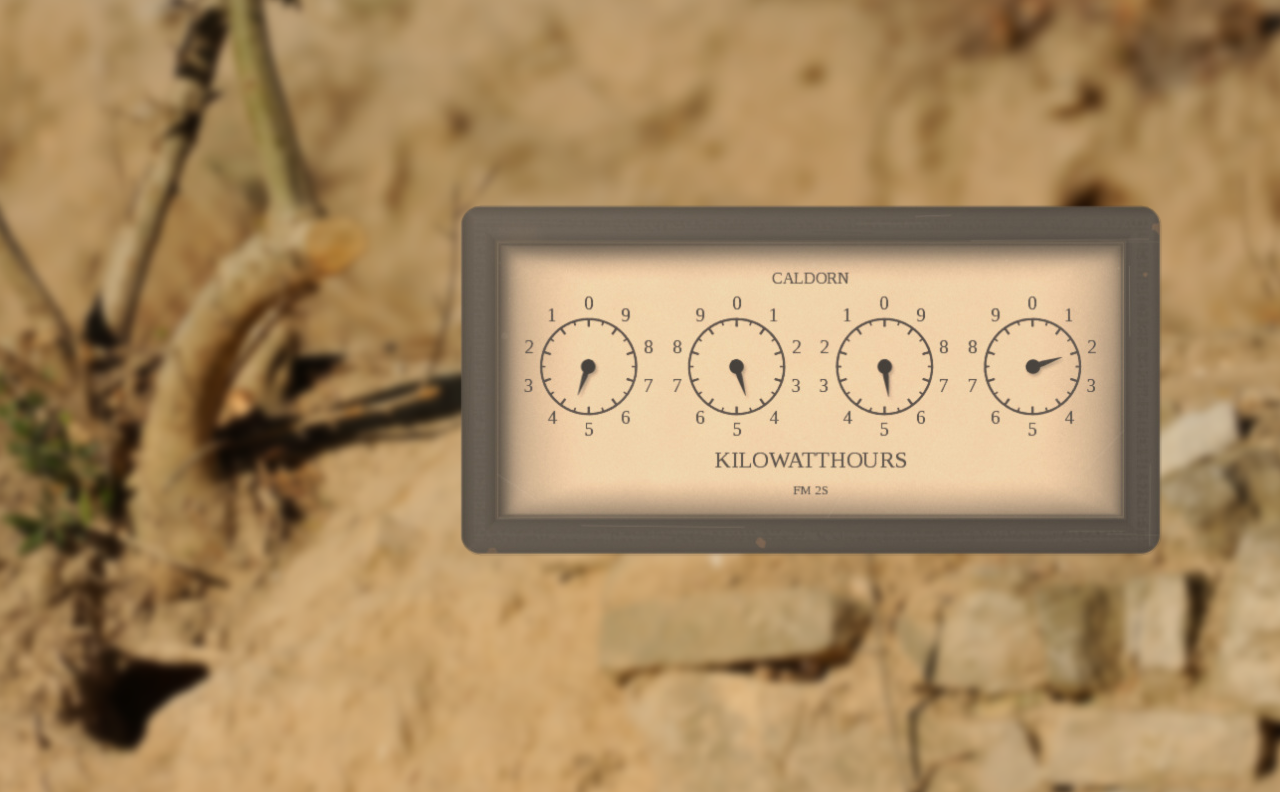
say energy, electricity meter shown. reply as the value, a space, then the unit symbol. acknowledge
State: 4452 kWh
